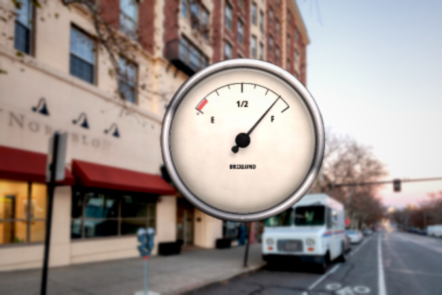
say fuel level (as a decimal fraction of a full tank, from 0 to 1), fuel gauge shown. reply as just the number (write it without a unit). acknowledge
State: 0.875
